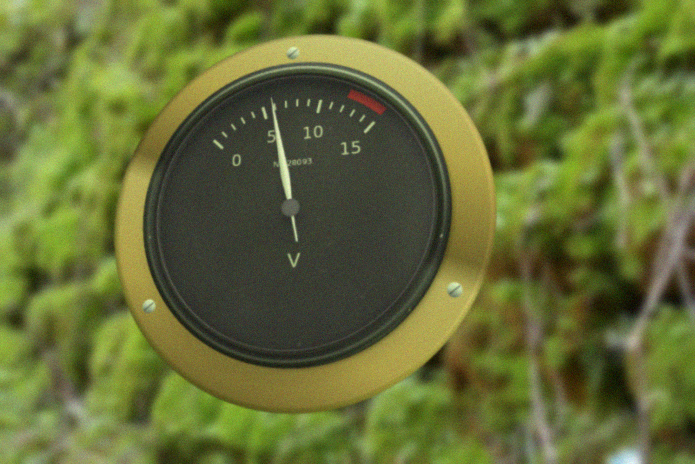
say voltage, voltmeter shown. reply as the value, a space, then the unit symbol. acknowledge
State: 6 V
